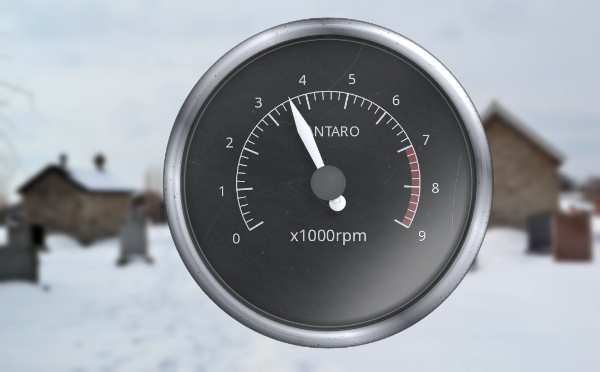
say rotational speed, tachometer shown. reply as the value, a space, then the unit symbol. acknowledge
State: 3600 rpm
